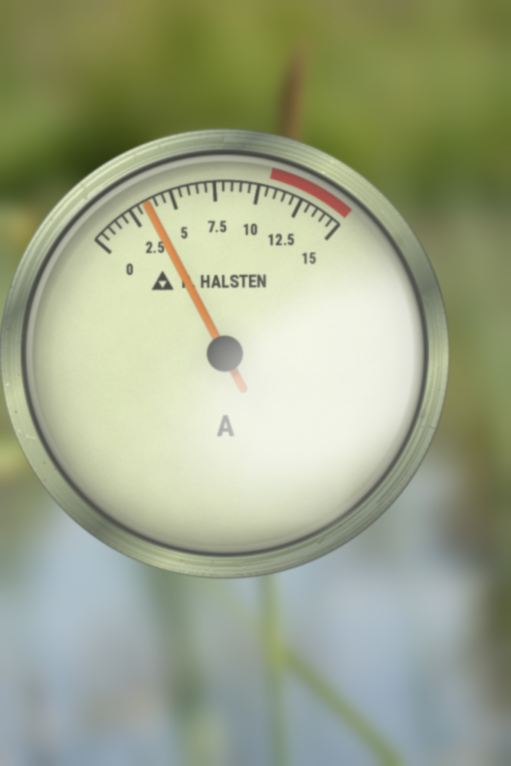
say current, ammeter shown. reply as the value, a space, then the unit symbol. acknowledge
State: 3.5 A
